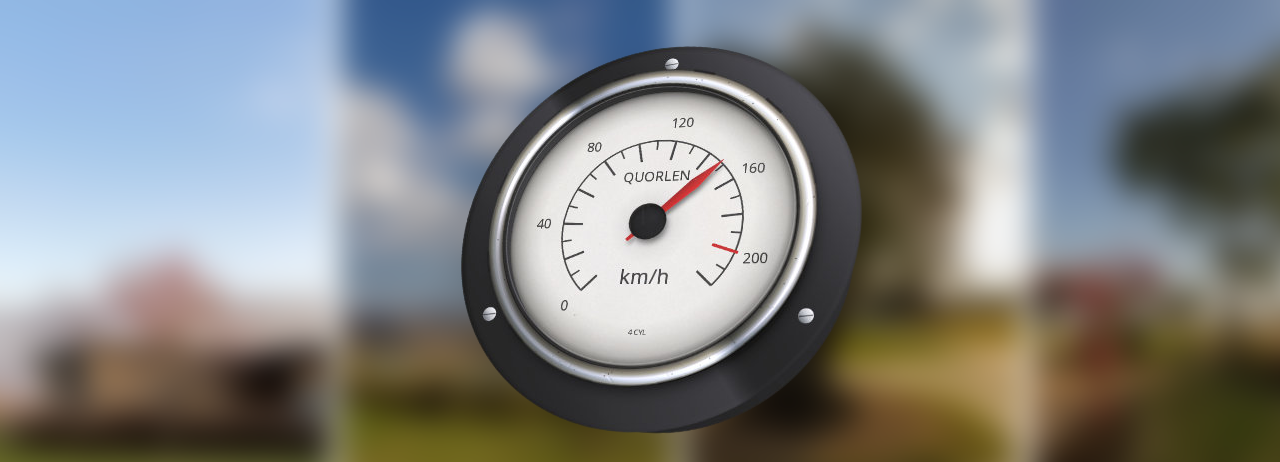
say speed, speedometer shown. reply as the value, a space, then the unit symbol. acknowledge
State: 150 km/h
